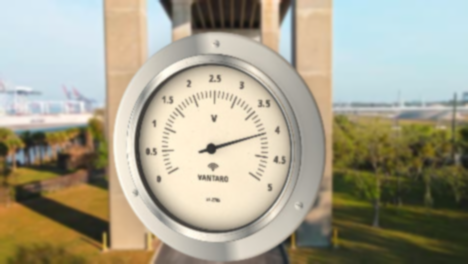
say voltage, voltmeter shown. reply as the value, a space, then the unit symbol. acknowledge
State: 4 V
